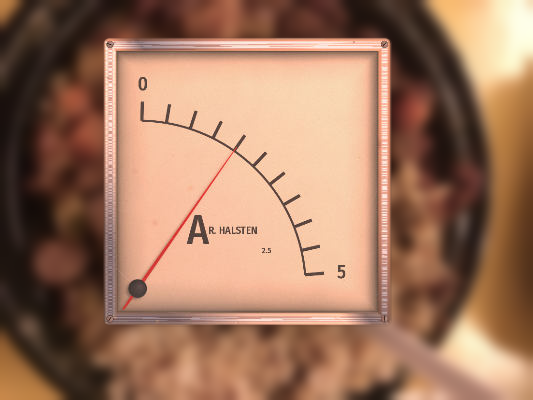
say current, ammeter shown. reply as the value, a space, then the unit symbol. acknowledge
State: 2 A
